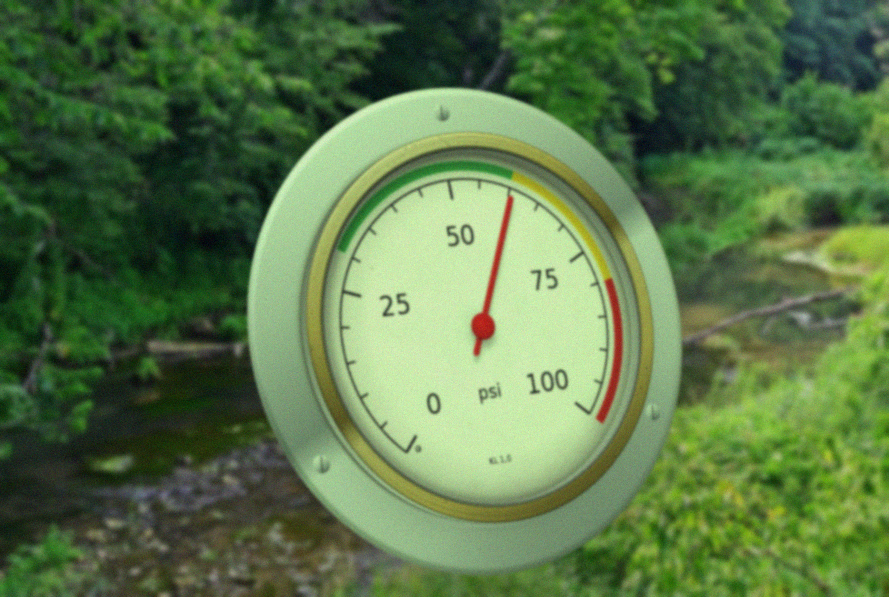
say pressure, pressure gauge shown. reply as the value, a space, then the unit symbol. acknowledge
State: 60 psi
